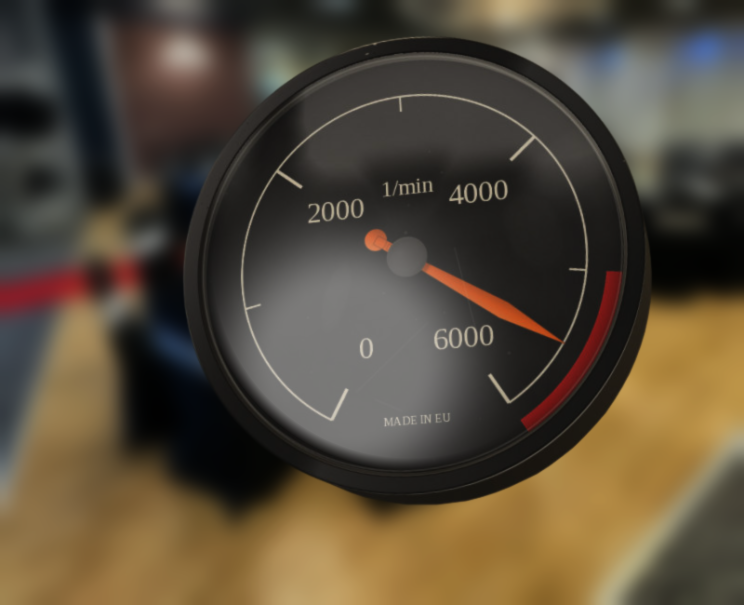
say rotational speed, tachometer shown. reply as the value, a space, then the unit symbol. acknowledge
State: 5500 rpm
